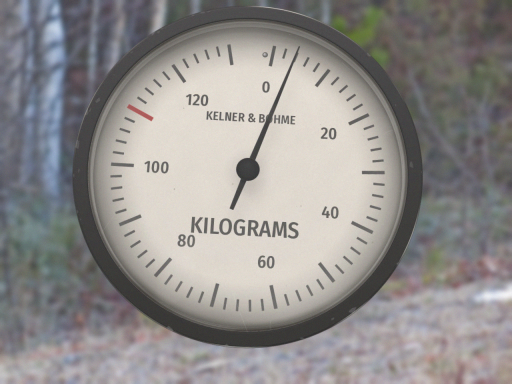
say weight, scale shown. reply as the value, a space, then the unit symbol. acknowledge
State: 4 kg
